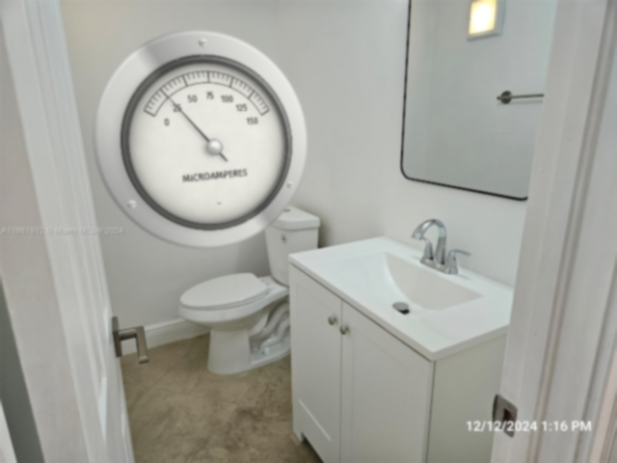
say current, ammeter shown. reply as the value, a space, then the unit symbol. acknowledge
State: 25 µA
